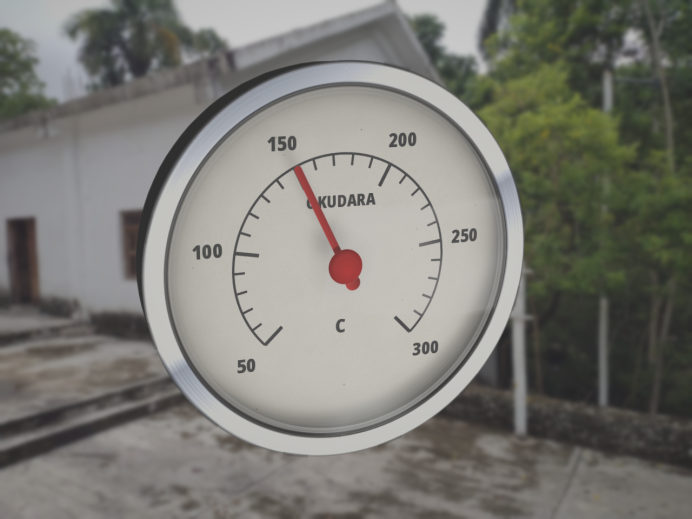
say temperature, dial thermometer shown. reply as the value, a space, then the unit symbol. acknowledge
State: 150 °C
